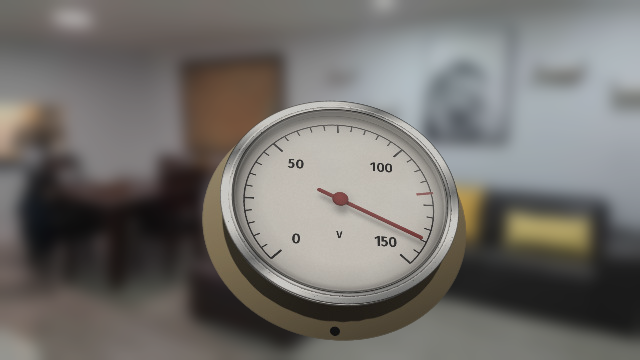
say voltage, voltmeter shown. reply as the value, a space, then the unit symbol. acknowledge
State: 140 V
